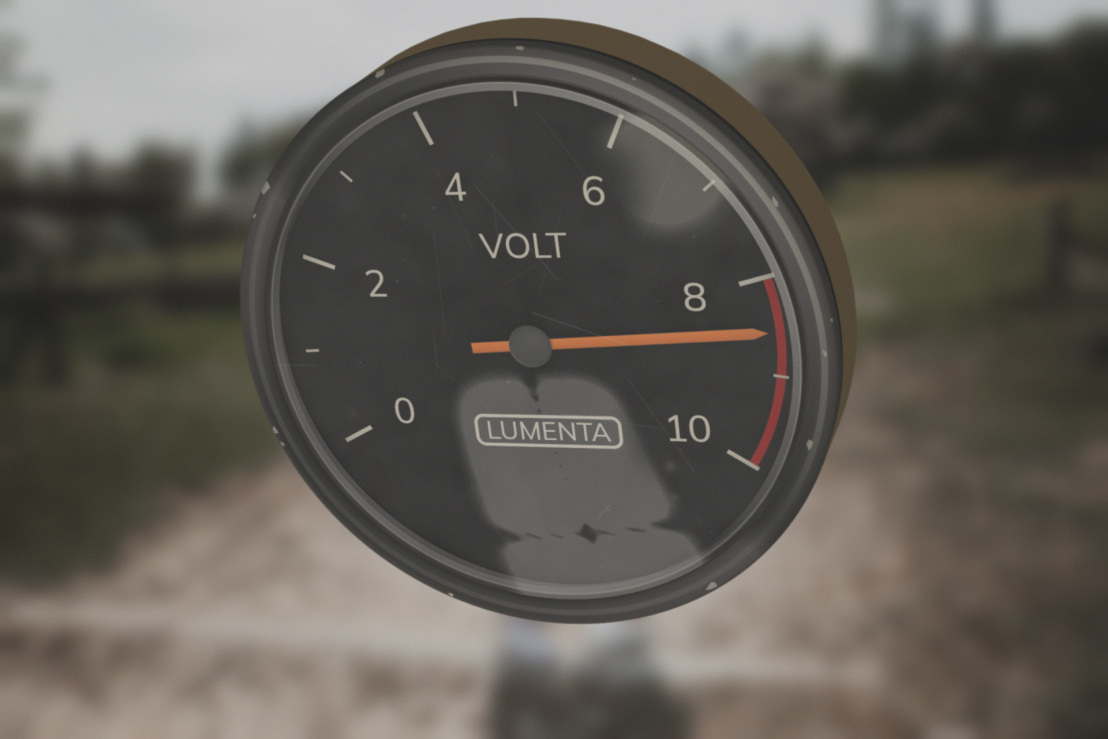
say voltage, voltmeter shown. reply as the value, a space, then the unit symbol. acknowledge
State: 8.5 V
